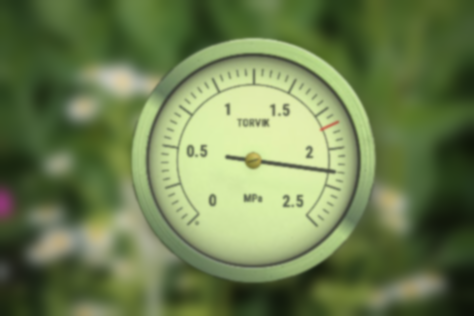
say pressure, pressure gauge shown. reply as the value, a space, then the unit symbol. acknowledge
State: 2.15 MPa
